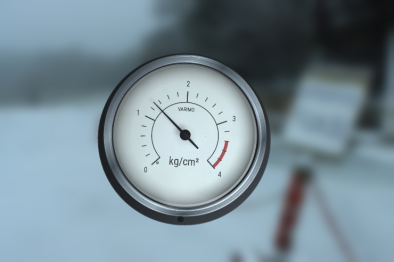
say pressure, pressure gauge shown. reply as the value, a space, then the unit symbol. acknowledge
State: 1.3 kg/cm²
